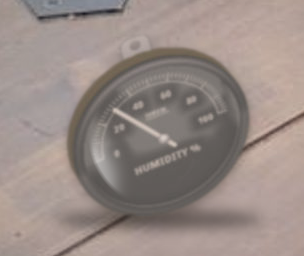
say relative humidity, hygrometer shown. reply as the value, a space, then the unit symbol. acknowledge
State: 30 %
